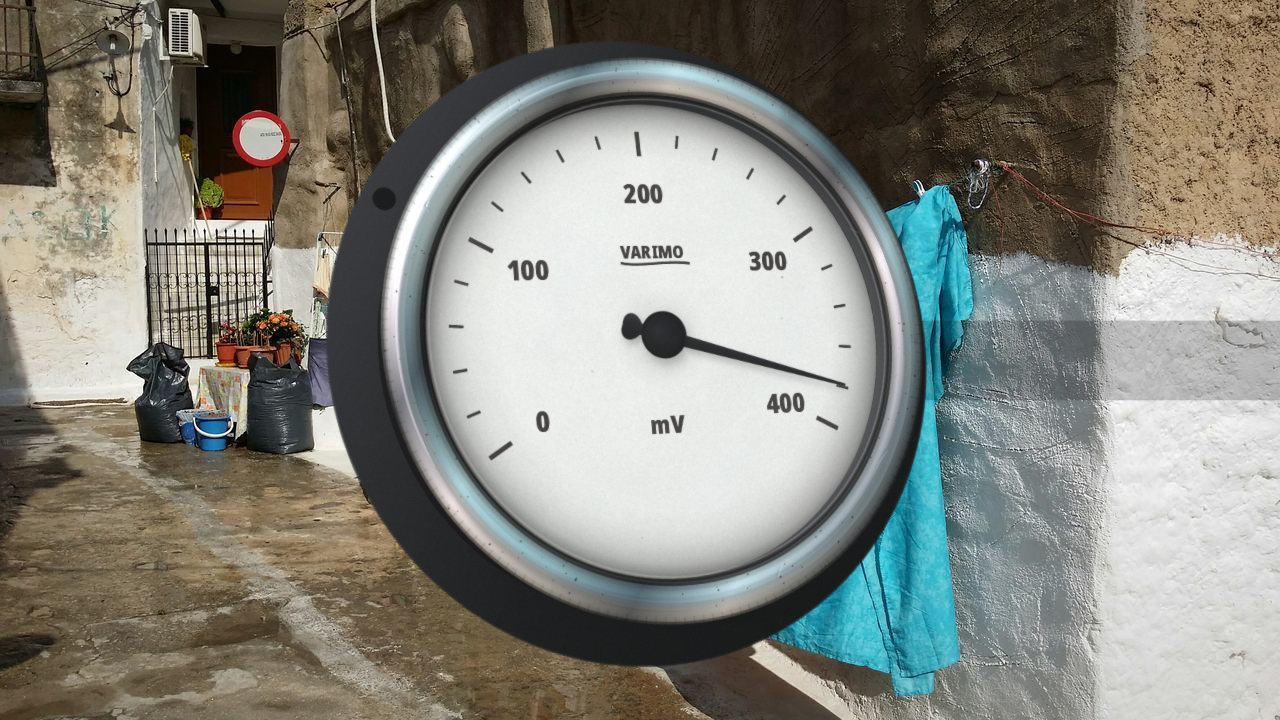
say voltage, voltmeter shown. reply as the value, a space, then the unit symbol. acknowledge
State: 380 mV
